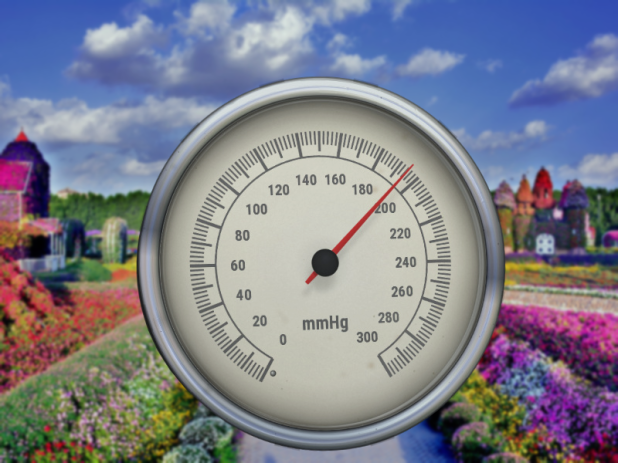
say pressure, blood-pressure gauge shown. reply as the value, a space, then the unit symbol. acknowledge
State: 194 mmHg
